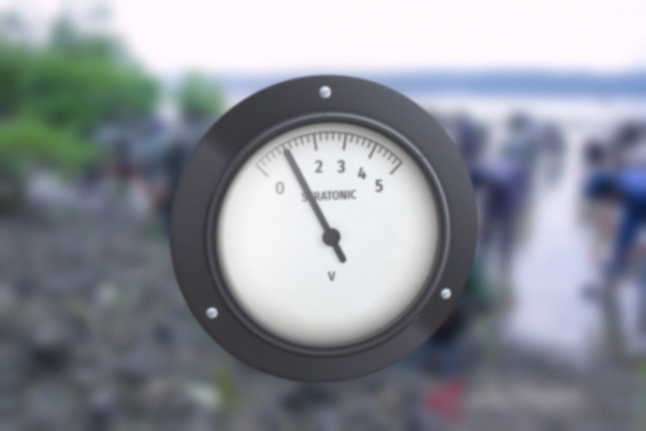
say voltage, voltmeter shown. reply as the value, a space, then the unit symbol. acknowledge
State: 1 V
